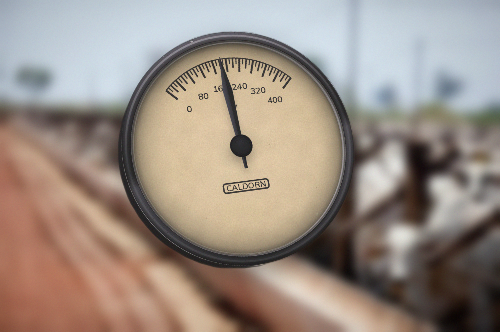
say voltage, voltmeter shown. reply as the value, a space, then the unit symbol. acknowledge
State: 180 V
